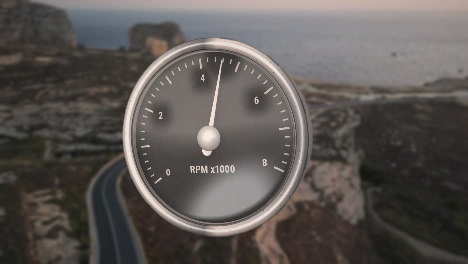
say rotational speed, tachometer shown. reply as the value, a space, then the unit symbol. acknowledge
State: 4600 rpm
